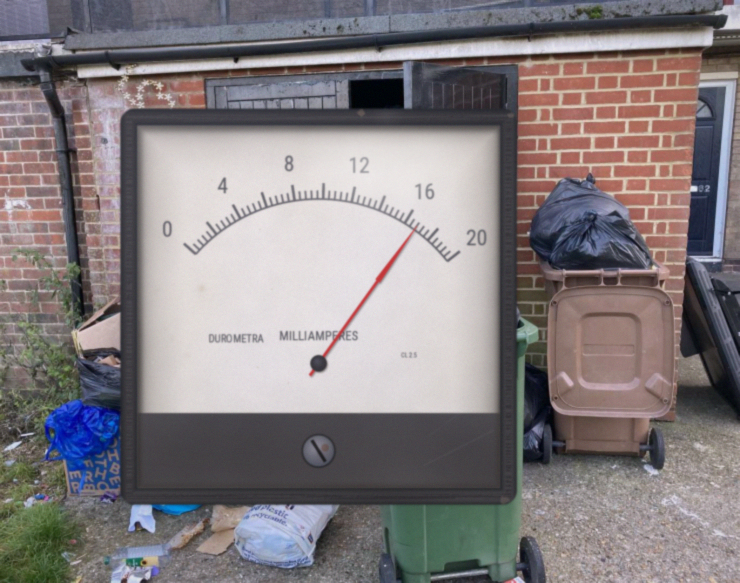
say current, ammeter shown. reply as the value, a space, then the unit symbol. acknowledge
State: 16.8 mA
